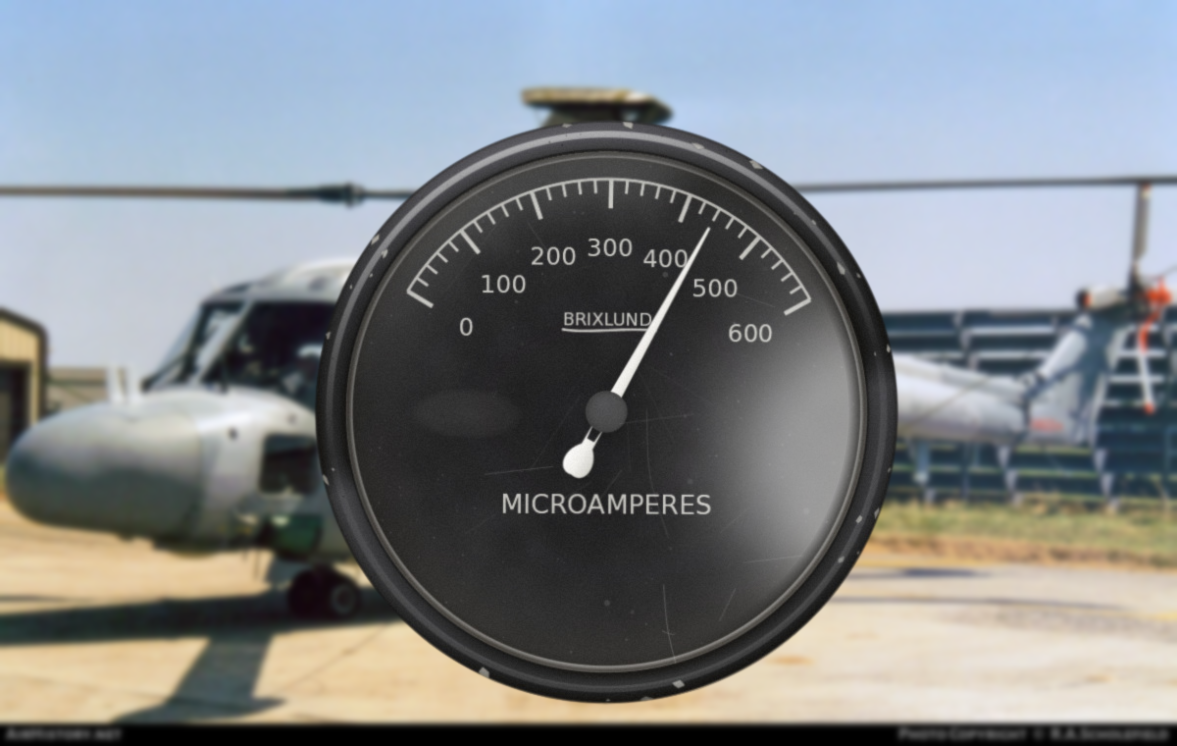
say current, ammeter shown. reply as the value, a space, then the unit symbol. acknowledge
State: 440 µA
